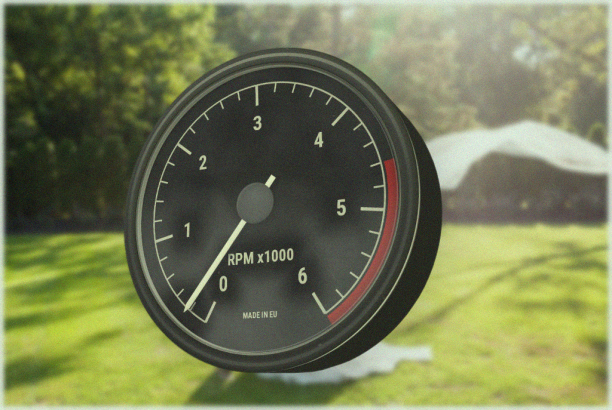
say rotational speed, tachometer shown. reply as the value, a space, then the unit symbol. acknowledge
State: 200 rpm
